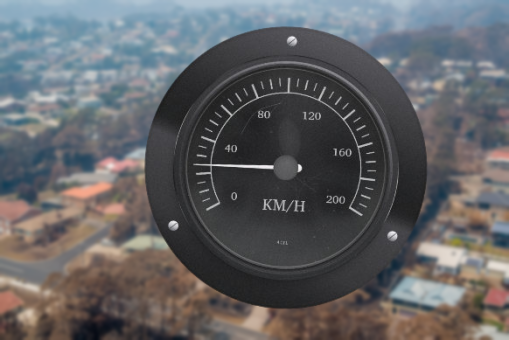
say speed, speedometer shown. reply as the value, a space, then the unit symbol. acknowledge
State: 25 km/h
